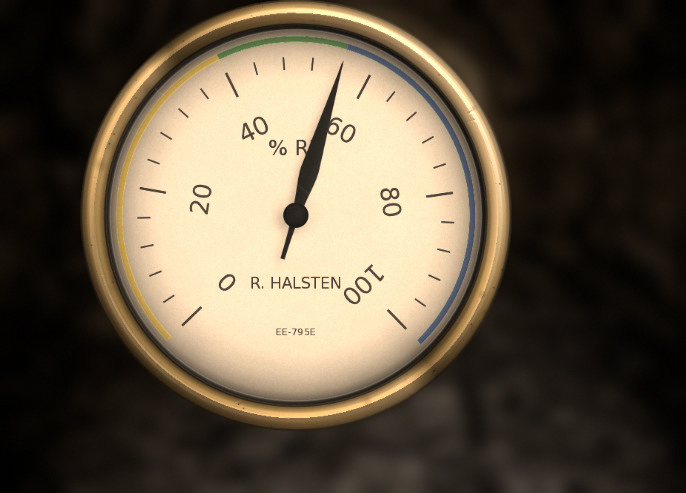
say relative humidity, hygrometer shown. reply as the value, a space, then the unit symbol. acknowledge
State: 56 %
